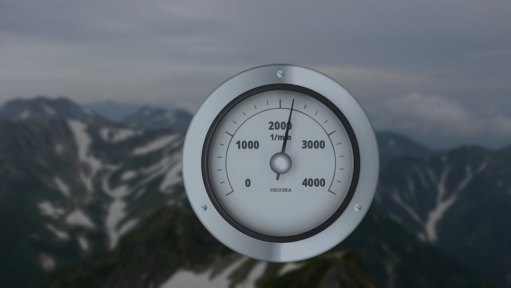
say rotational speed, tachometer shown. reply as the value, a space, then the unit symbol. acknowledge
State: 2200 rpm
